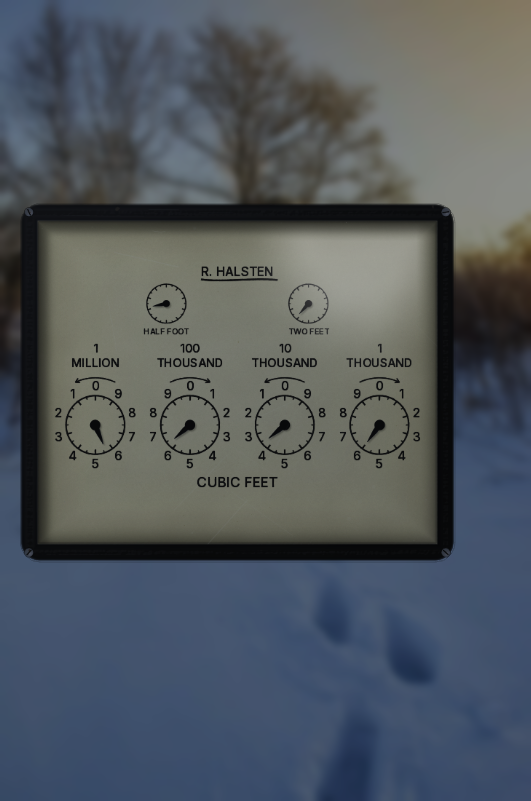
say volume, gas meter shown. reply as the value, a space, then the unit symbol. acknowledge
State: 563600 ft³
